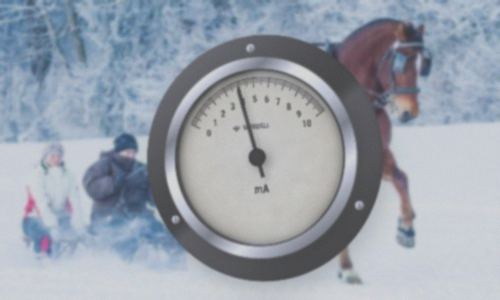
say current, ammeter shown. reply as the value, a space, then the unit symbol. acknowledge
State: 4 mA
